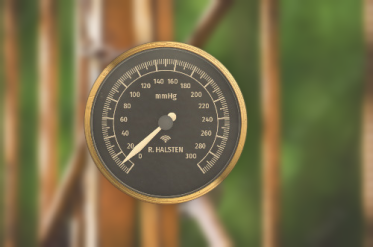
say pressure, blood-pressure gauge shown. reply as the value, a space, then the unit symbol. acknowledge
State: 10 mmHg
